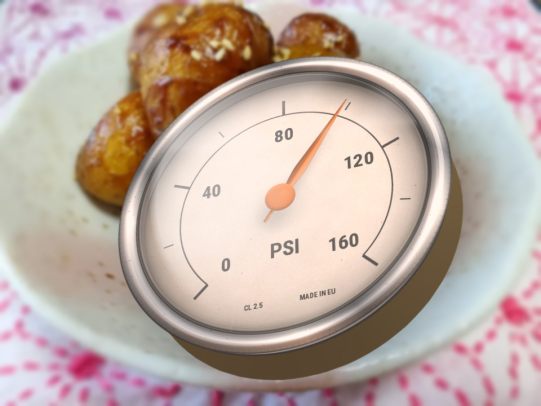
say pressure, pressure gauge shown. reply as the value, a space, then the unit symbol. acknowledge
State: 100 psi
